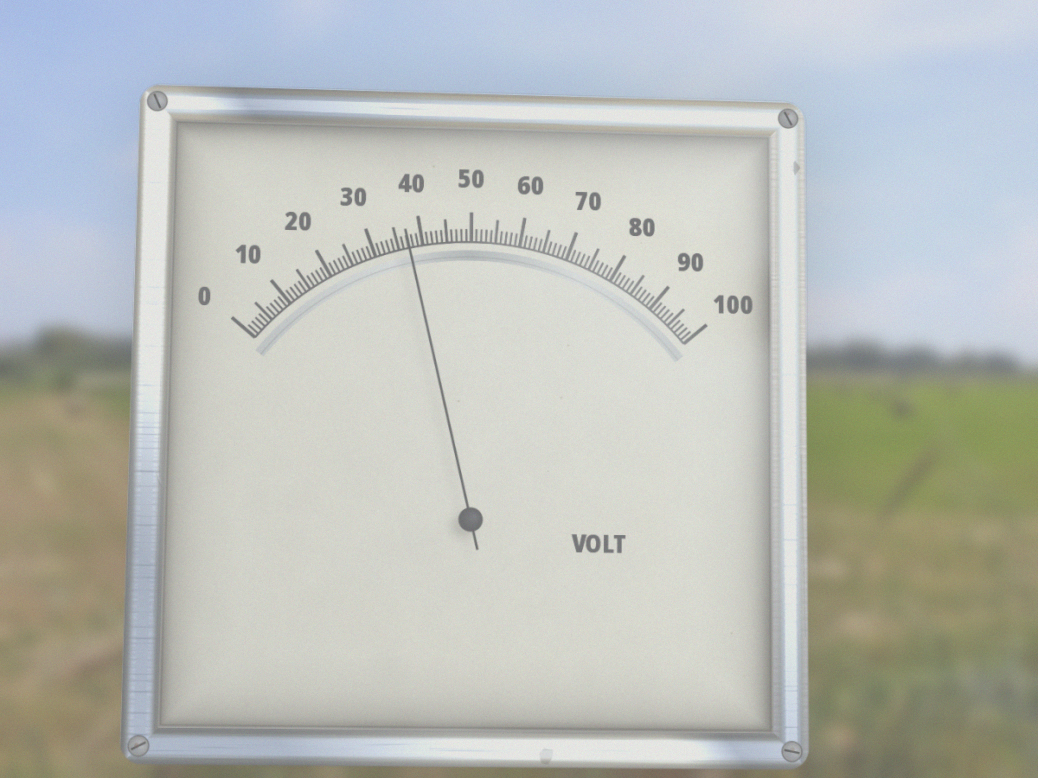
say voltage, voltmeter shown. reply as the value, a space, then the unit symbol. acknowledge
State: 37 V
